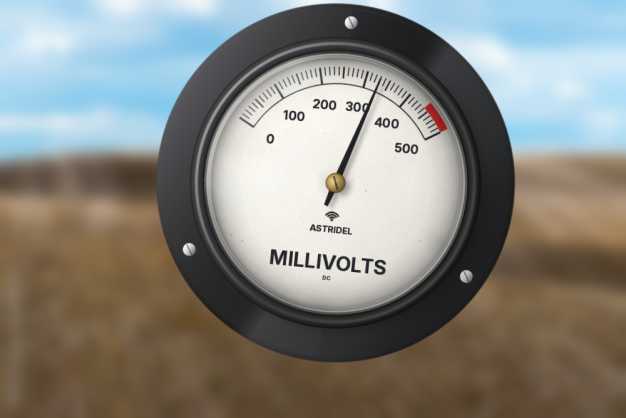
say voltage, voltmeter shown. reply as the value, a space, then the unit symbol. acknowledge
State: 330 mV
